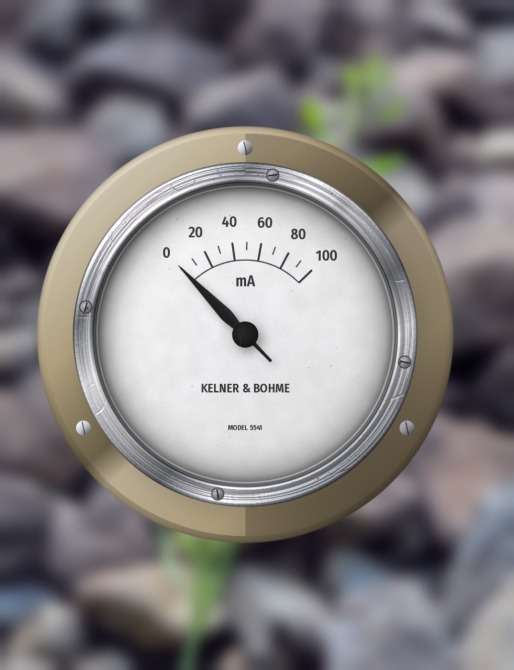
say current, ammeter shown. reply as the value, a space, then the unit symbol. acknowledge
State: 0 mA
